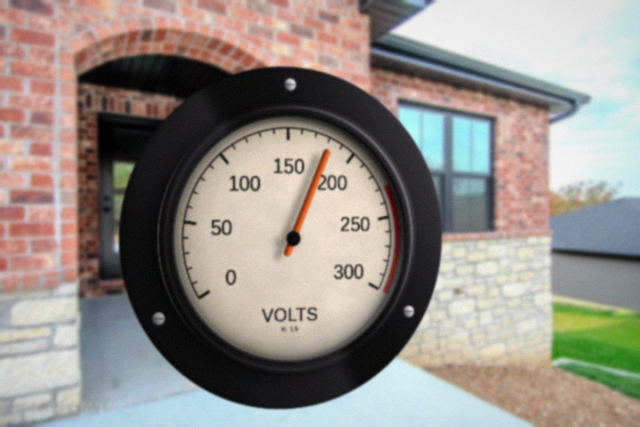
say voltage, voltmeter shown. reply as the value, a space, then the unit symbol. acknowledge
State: 180 V
